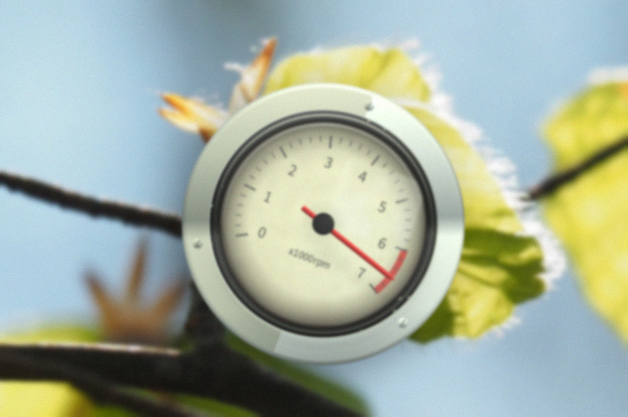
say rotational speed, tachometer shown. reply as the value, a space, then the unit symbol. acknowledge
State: 6600 rpm
